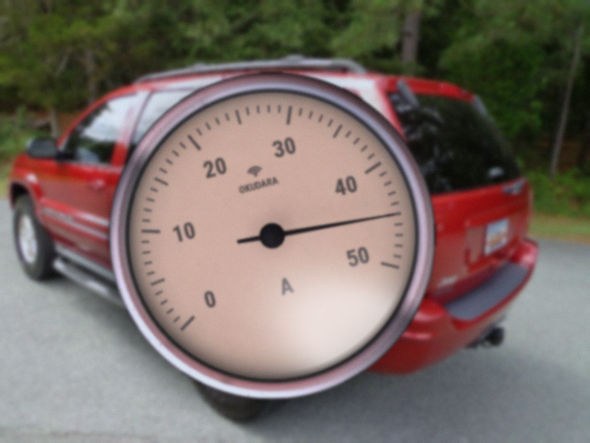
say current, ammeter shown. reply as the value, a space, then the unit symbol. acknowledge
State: 45 A
